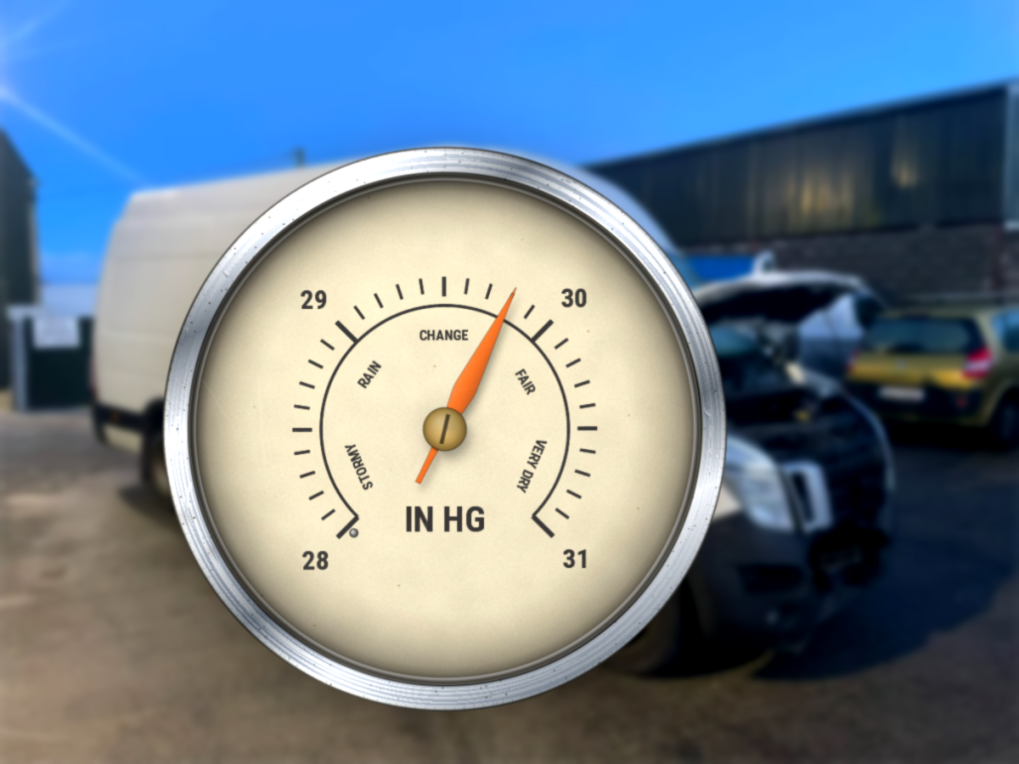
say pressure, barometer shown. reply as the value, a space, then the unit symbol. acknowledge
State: 29.8 inHg
